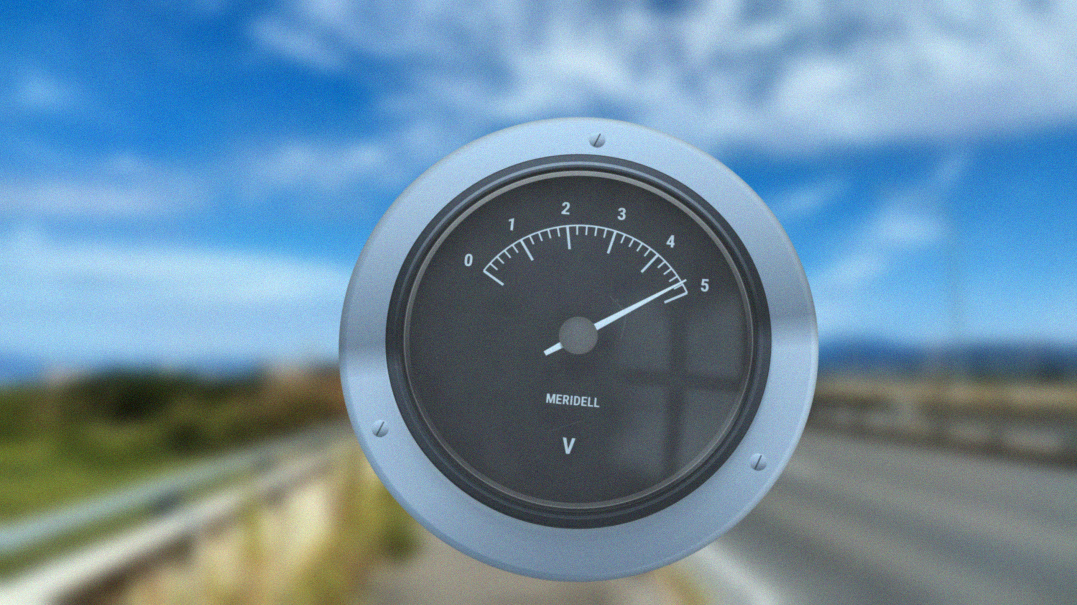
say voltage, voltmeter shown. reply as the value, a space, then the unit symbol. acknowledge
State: 4.8 V
